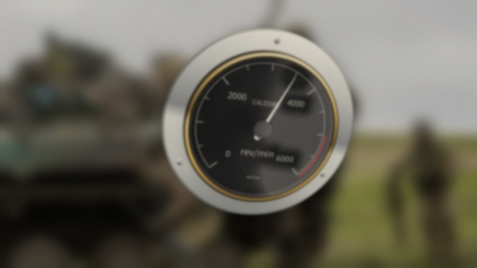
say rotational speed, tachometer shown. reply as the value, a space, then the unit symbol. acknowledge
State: 3500 rpm
